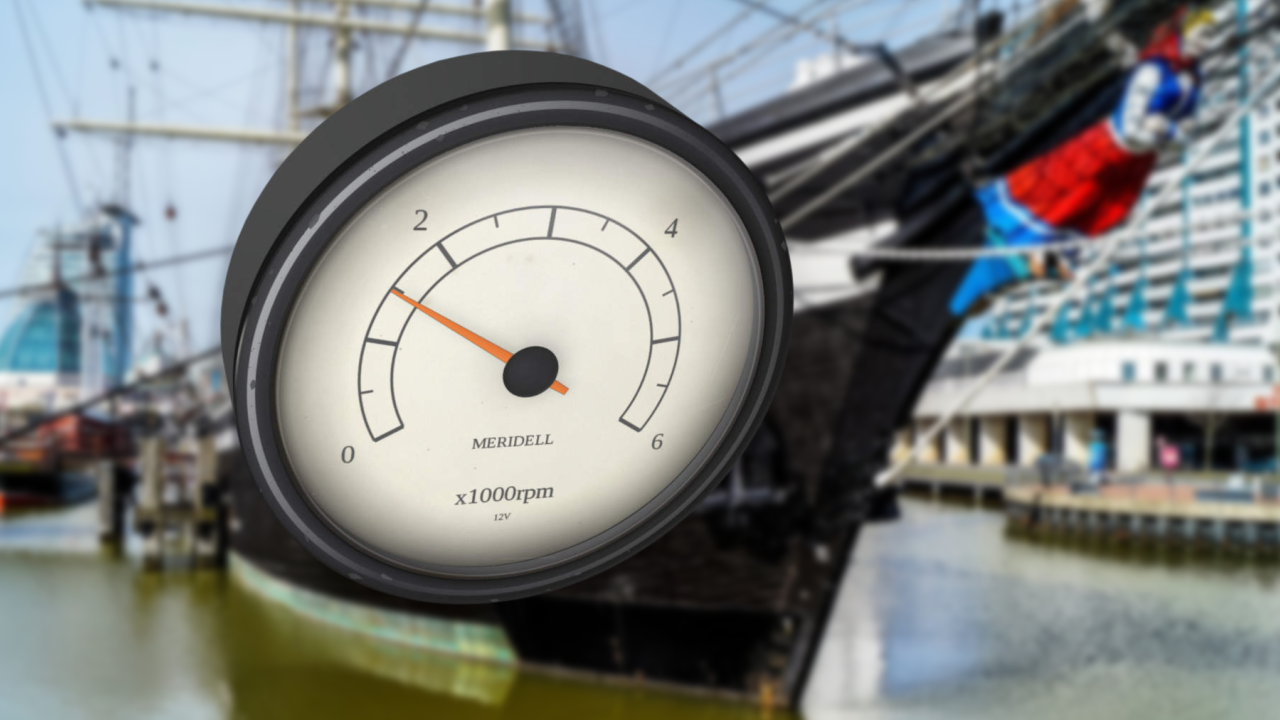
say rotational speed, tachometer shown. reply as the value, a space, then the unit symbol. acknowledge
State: 1500 rpm
